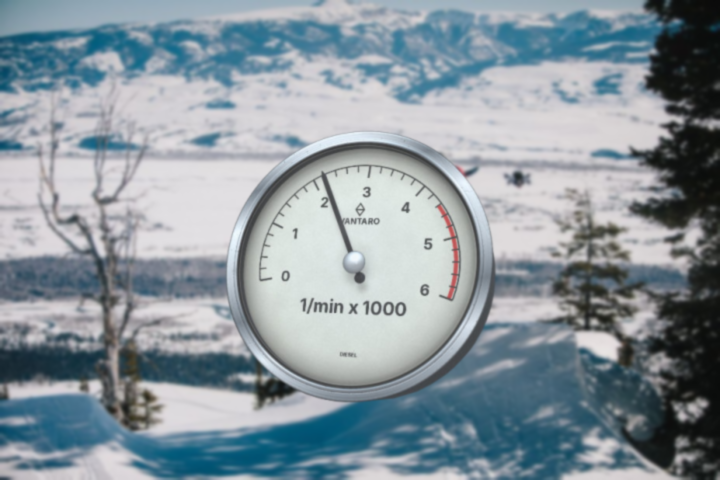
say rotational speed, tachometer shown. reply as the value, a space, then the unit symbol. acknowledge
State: 2200 rpm
